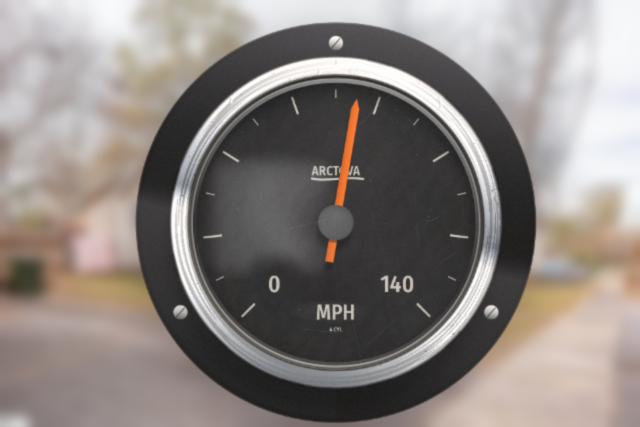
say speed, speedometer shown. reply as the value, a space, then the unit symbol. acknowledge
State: 75 mph
